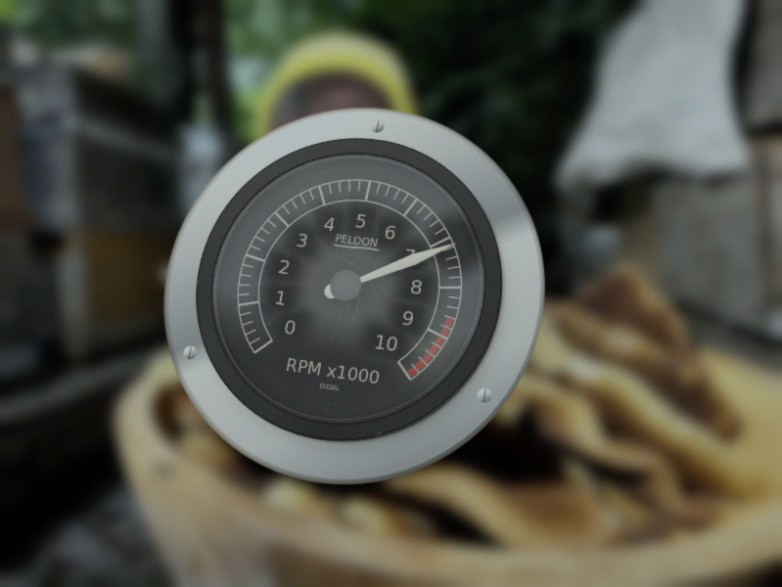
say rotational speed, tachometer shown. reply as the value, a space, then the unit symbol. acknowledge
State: 7200 rpm
